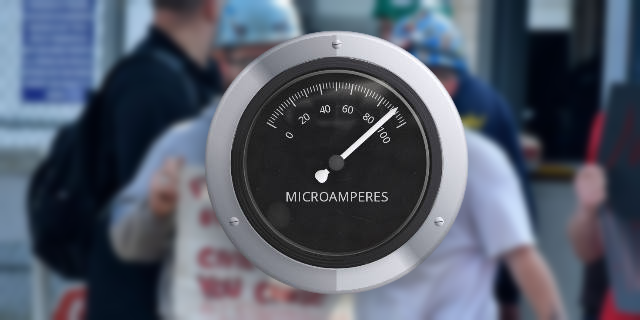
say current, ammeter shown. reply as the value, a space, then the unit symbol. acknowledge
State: 90 µA
